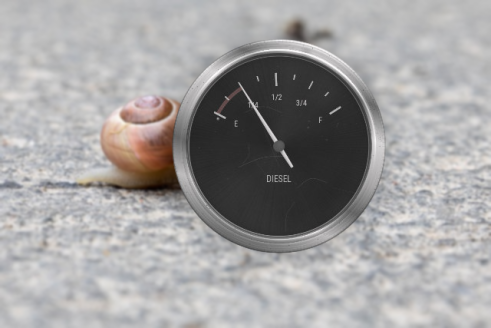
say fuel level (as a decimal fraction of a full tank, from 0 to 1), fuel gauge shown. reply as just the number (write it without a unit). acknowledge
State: 0.25
